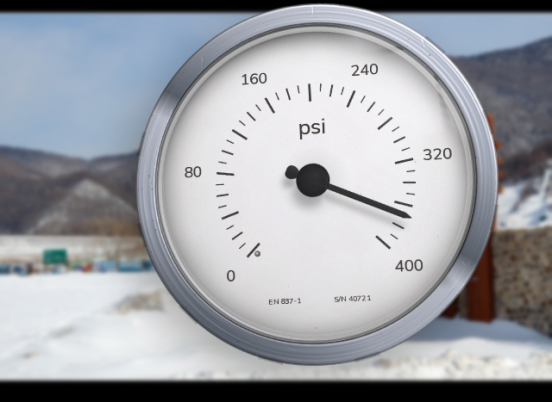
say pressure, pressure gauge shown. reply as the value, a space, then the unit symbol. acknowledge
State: 370 psi
